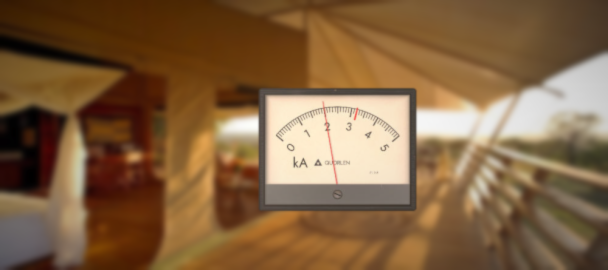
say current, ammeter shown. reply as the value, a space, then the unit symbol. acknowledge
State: 2 kA
